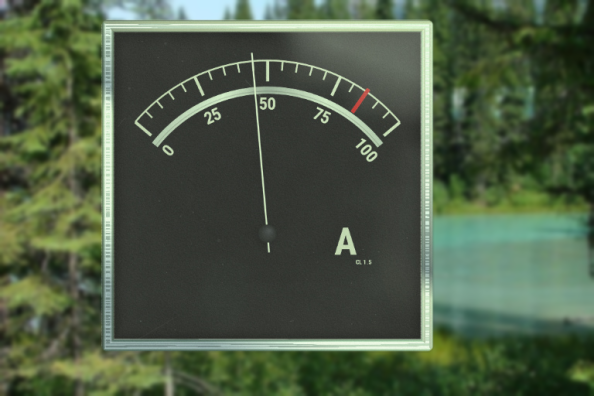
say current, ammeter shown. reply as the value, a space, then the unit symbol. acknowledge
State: 45 A
